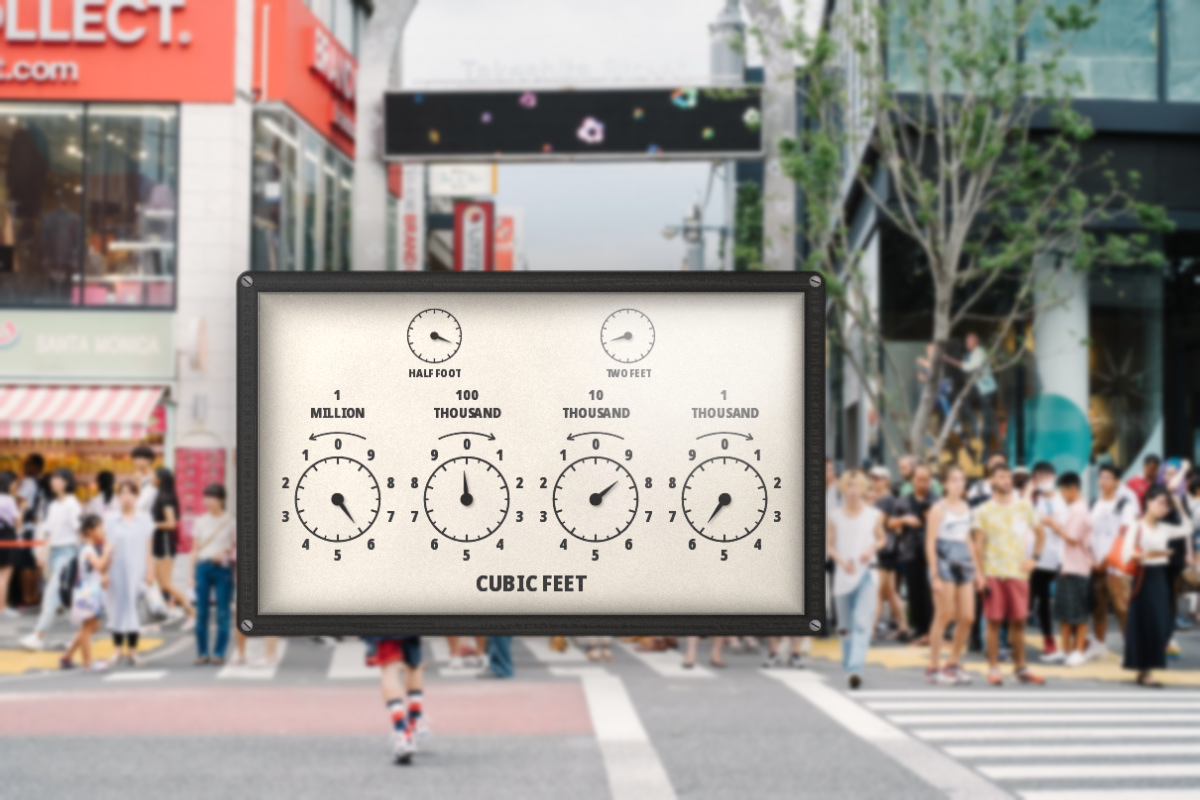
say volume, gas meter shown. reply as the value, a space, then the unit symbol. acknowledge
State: 598600 ft³
